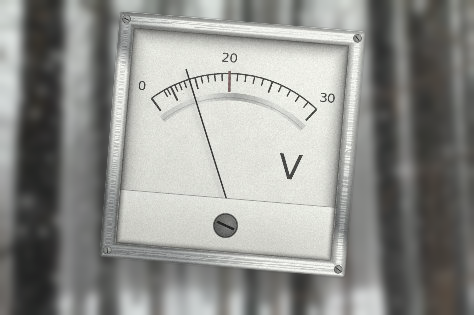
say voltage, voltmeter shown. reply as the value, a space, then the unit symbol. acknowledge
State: 14 V
